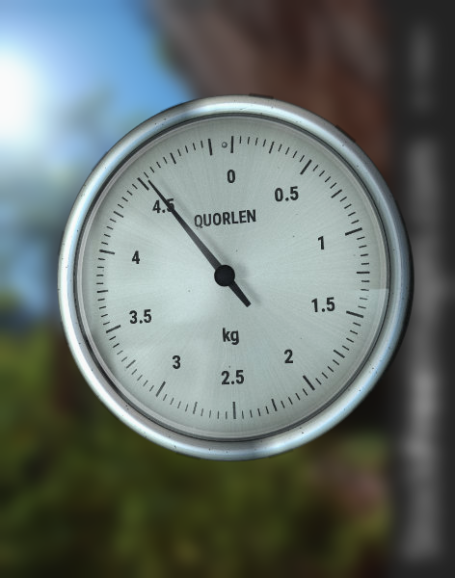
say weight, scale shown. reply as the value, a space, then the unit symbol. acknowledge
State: 4.55 kg
